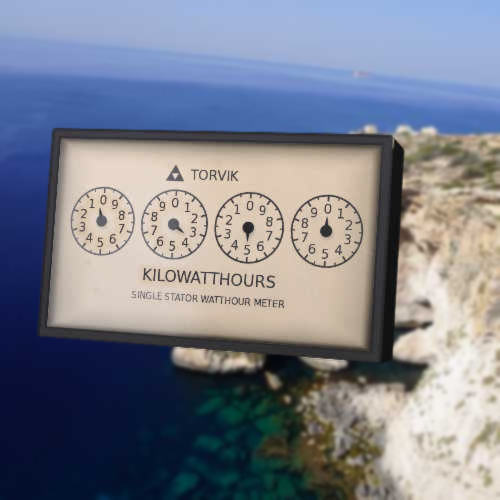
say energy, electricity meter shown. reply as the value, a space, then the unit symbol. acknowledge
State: 350 kWh
